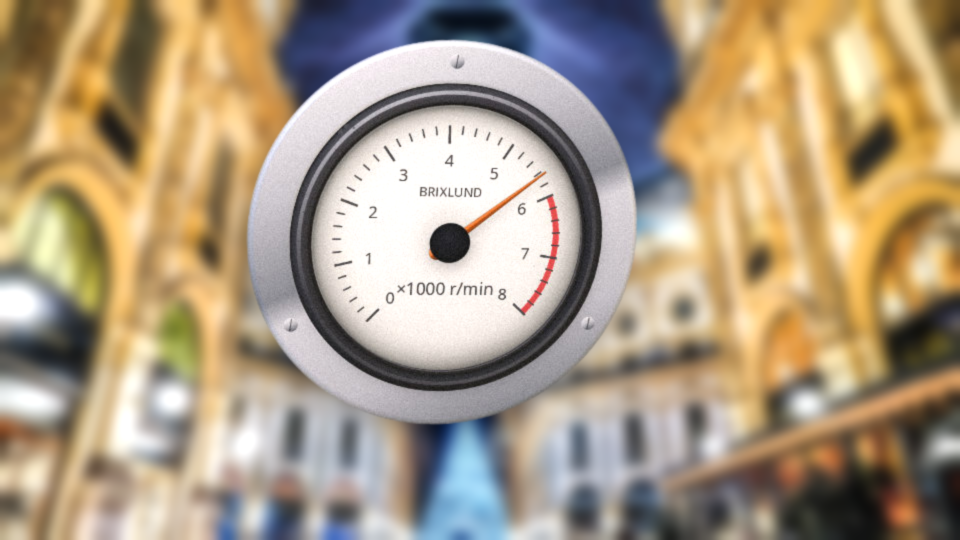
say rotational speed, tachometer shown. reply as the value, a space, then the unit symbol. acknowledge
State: 5600 rpm
